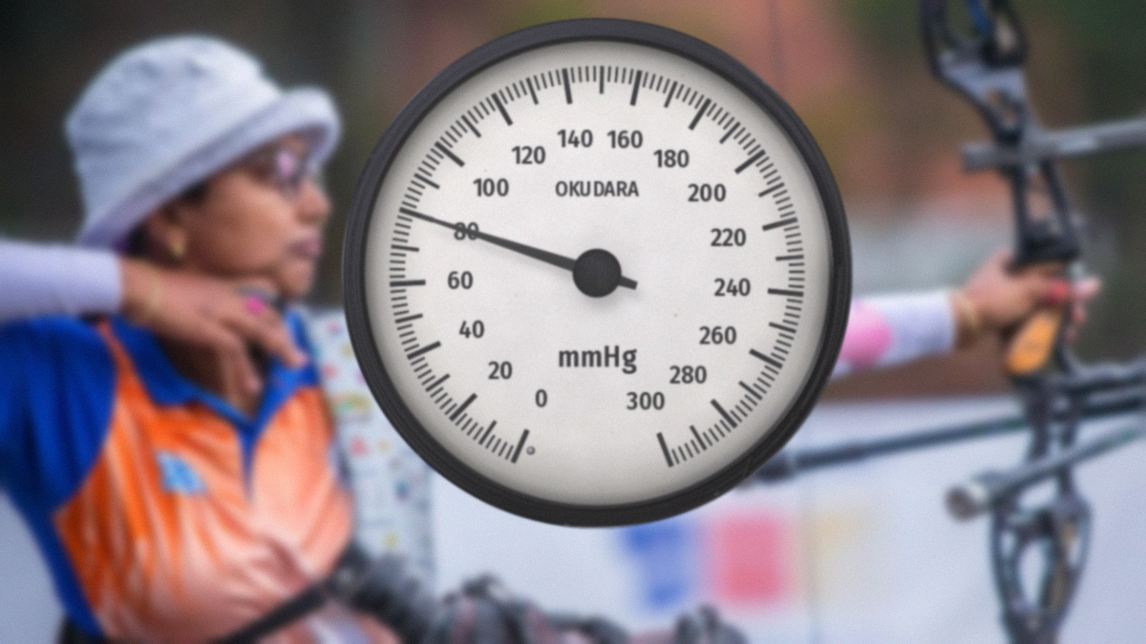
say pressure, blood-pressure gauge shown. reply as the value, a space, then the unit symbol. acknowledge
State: 80 mmHg
